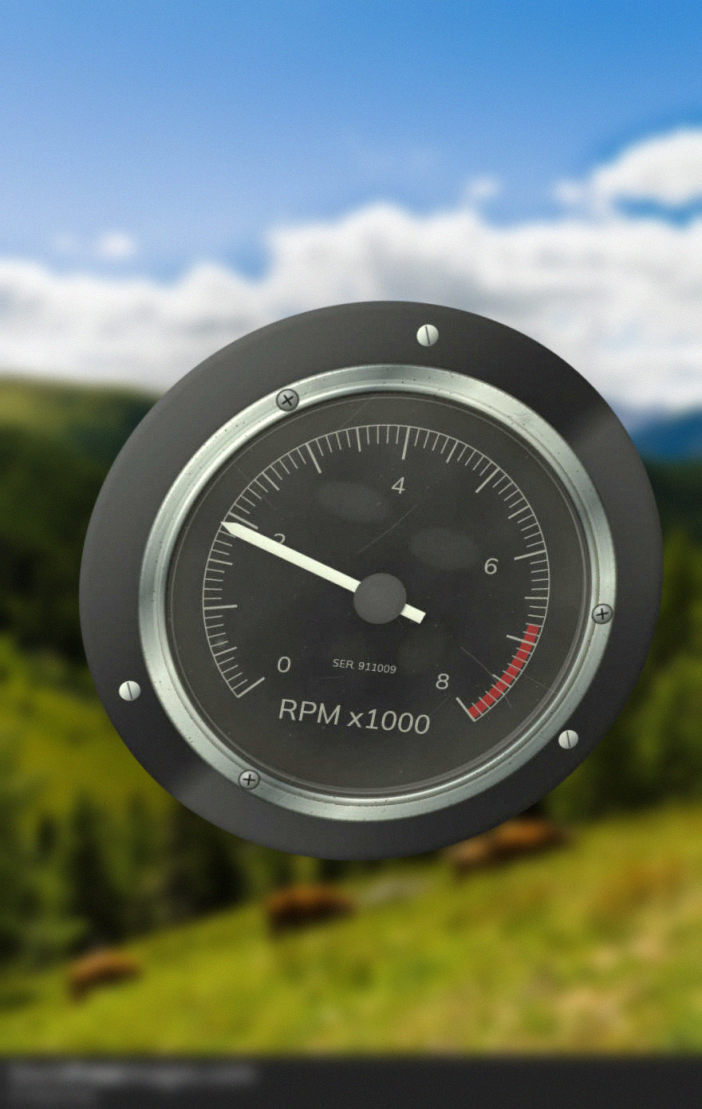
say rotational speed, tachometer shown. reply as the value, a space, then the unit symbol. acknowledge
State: 1900 rpm
